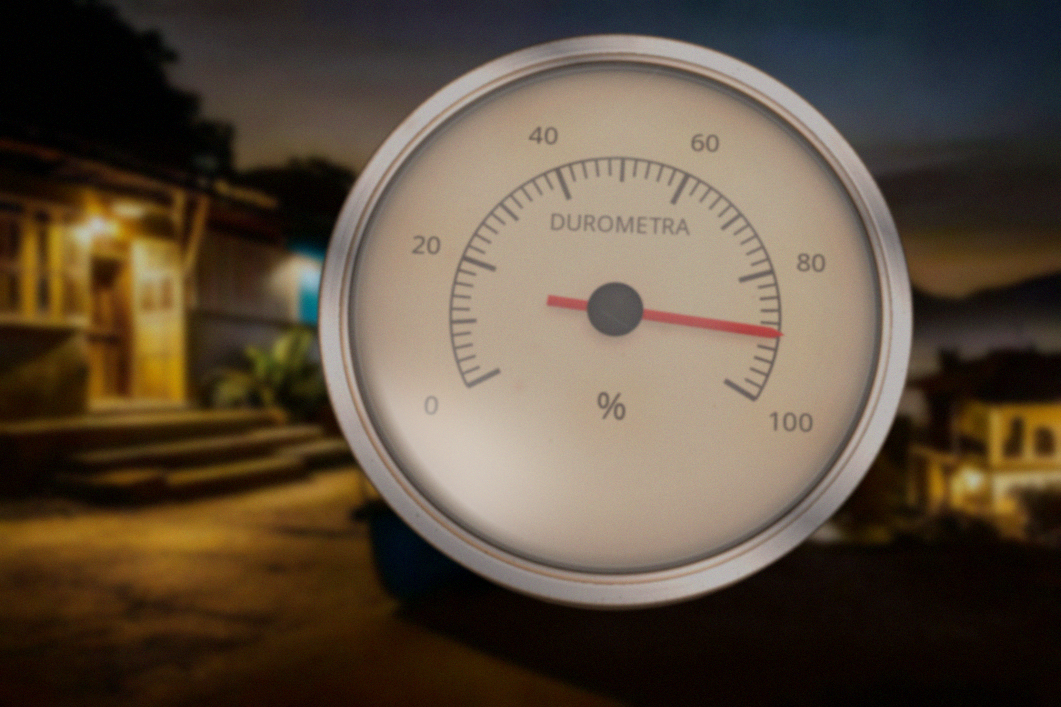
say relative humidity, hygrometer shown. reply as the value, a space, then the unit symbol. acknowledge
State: 90 %
